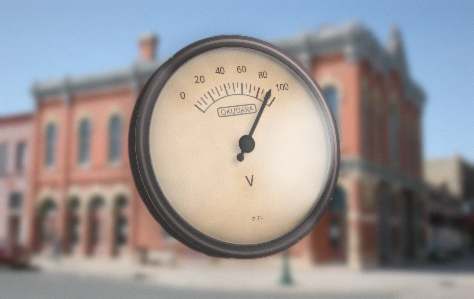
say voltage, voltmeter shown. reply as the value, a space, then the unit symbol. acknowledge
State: 90 V
